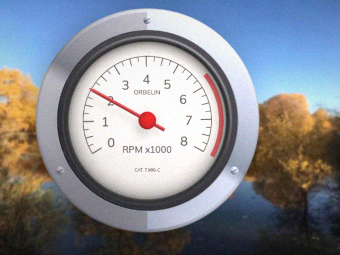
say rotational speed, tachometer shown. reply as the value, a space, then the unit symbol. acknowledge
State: 2000 rpm
